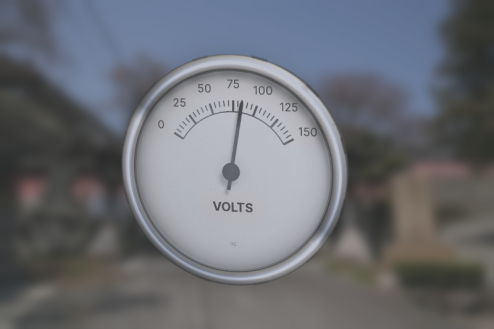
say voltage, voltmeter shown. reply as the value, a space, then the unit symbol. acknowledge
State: 85 V
